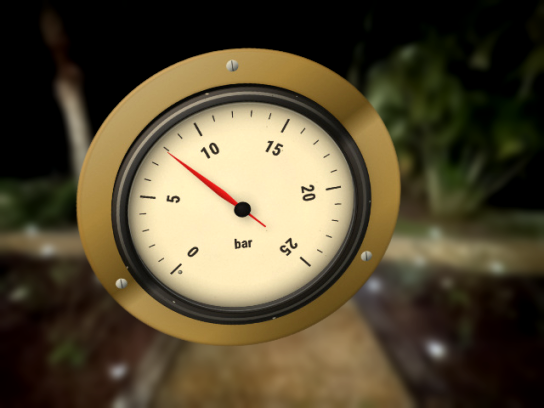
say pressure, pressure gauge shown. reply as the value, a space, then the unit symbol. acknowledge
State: 8 bar
